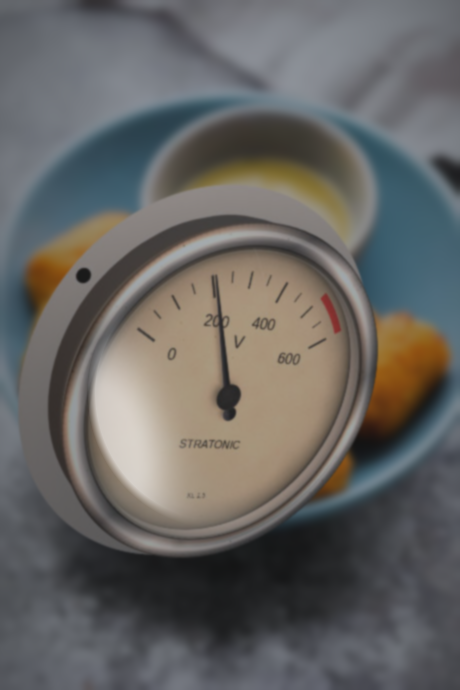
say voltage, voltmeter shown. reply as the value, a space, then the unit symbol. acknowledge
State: 200 V
